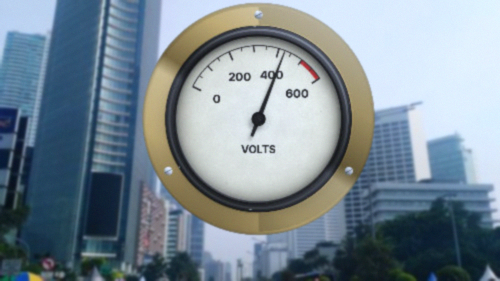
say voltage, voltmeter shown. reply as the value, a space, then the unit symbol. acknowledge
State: 425 V
